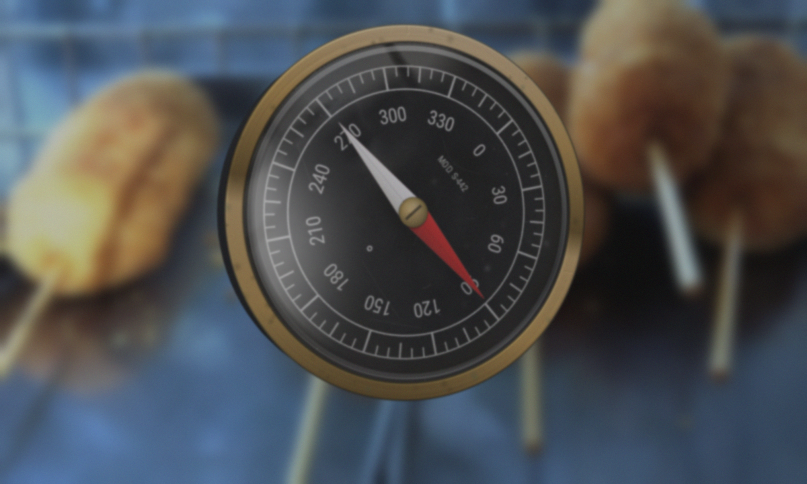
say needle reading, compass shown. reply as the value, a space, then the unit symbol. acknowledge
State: 90 °
